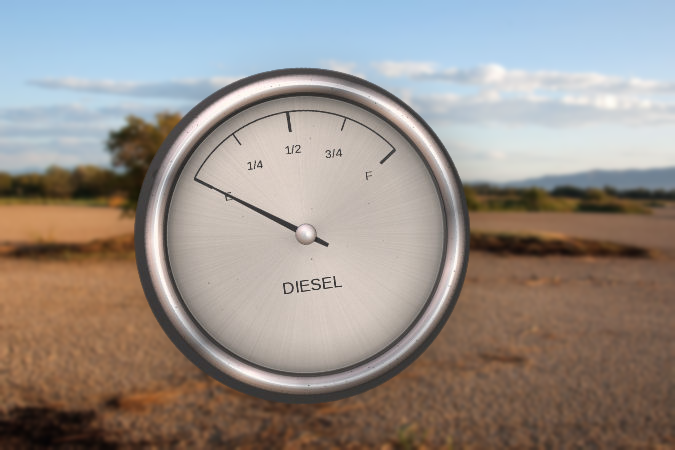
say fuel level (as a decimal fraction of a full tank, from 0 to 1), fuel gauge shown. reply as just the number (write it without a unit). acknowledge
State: 0
